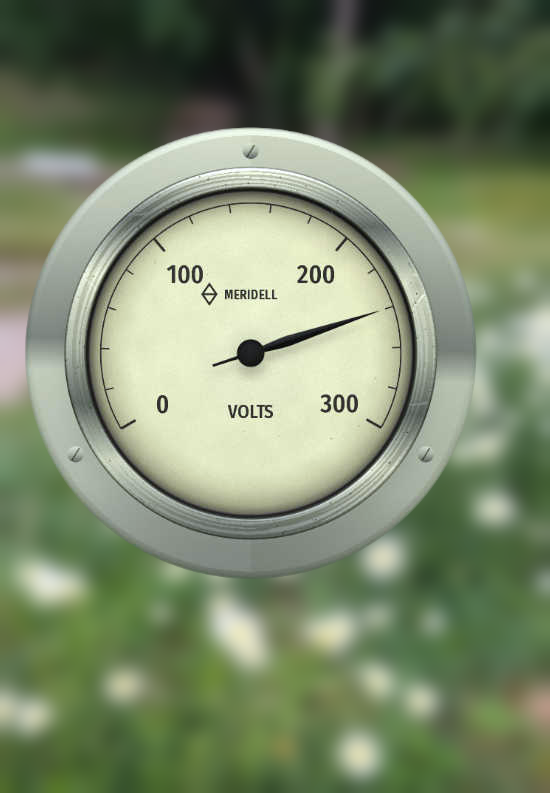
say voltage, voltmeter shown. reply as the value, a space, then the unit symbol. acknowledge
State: 240 V
